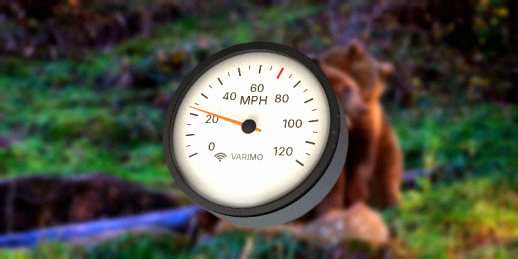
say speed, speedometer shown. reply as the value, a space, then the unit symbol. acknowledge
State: 22.5 mph
